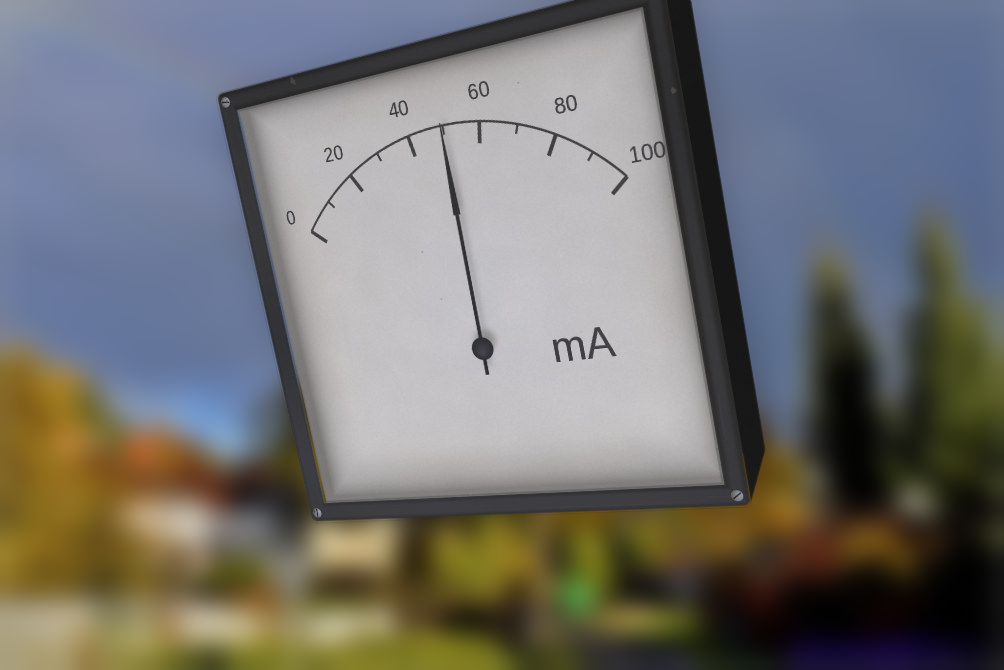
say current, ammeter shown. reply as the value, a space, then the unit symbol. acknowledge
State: 50 mA
